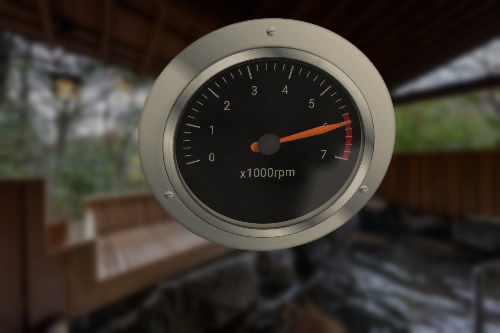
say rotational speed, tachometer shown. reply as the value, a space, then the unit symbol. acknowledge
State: 6000 rpm
